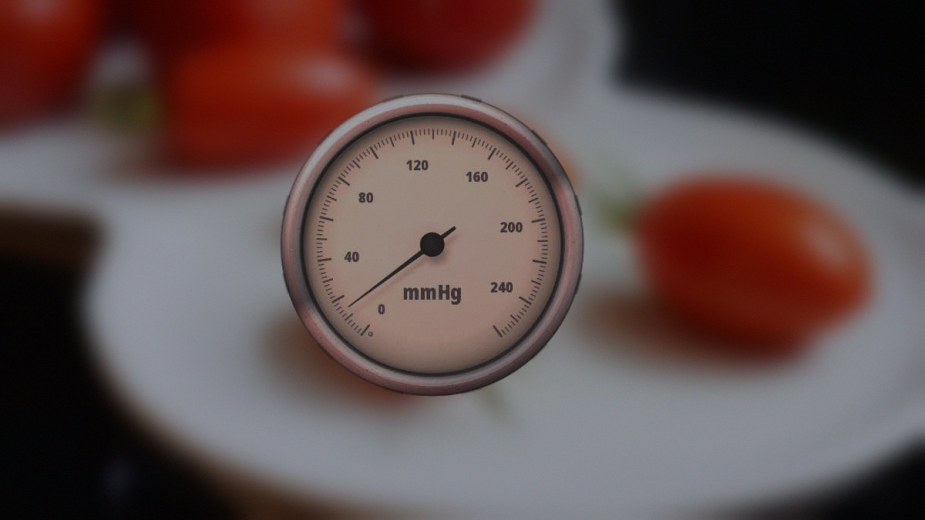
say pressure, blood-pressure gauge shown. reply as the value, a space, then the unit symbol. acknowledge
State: 14 mmHg
